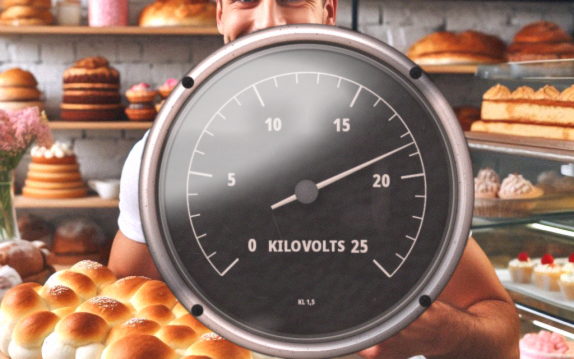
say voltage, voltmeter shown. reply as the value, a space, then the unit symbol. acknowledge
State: 18.5 kV
